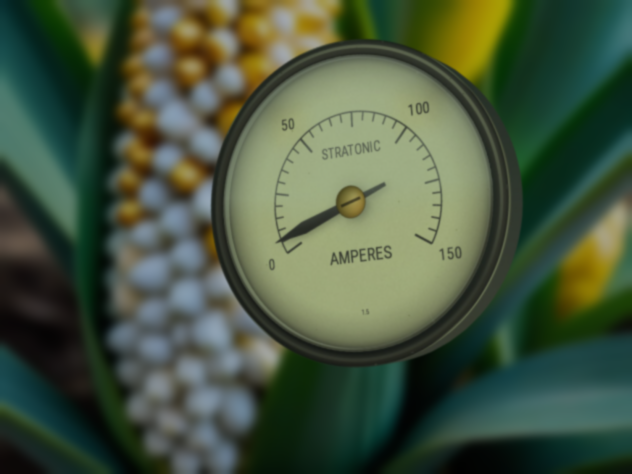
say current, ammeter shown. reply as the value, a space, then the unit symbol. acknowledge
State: 5 A
